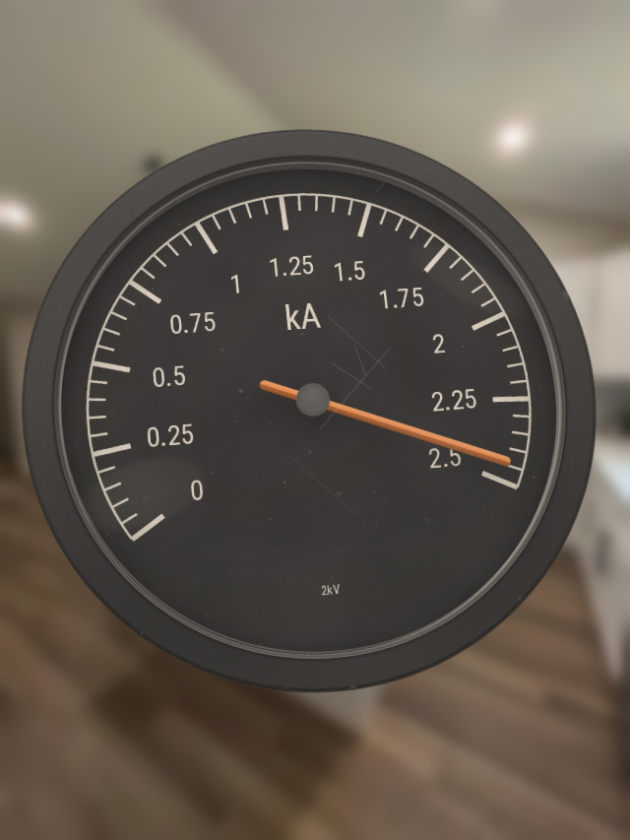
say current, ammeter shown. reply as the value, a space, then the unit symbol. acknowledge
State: 2.45 kA
